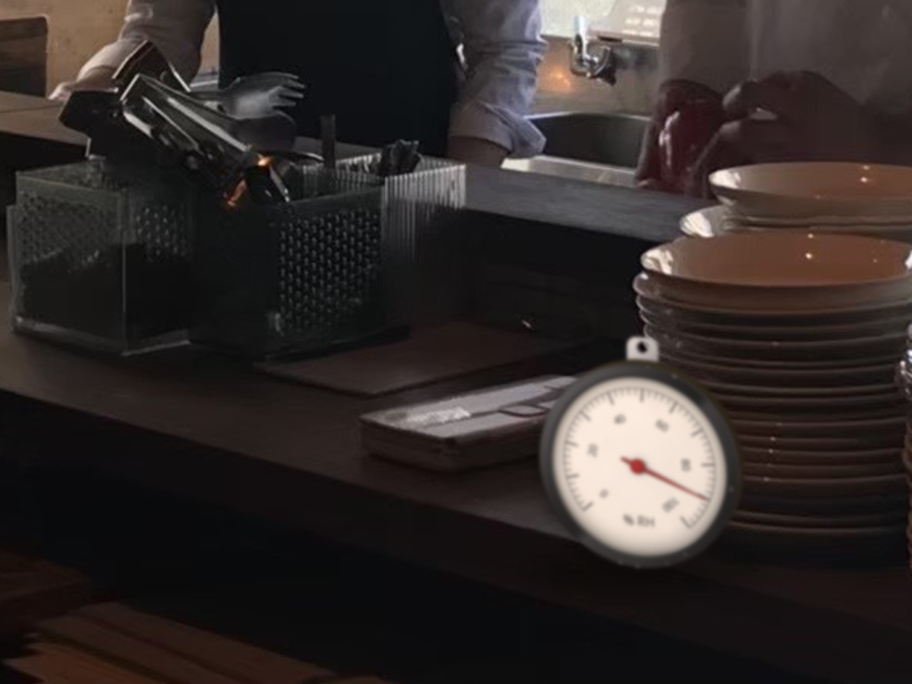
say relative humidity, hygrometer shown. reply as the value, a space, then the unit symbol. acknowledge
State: 90 %
